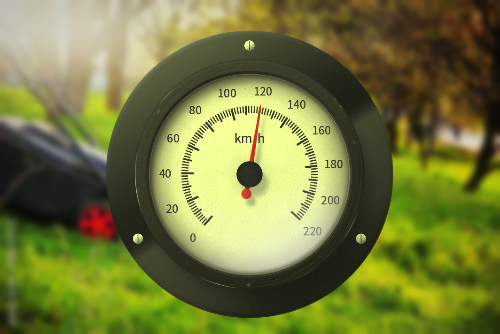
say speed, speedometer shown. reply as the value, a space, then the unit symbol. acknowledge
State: 120 km/h
